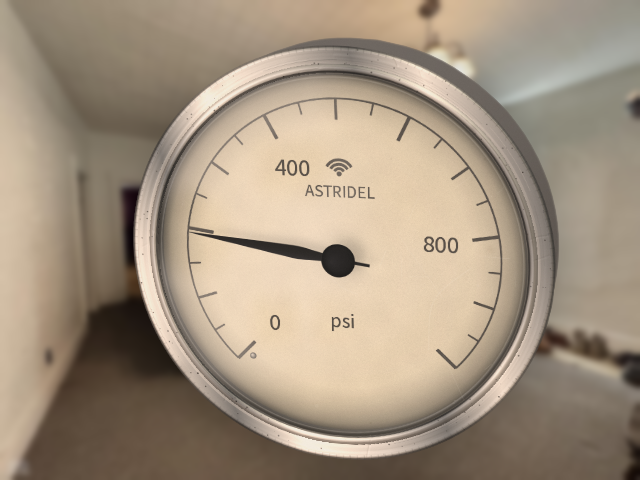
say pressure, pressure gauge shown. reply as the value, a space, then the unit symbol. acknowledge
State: 200 psi
